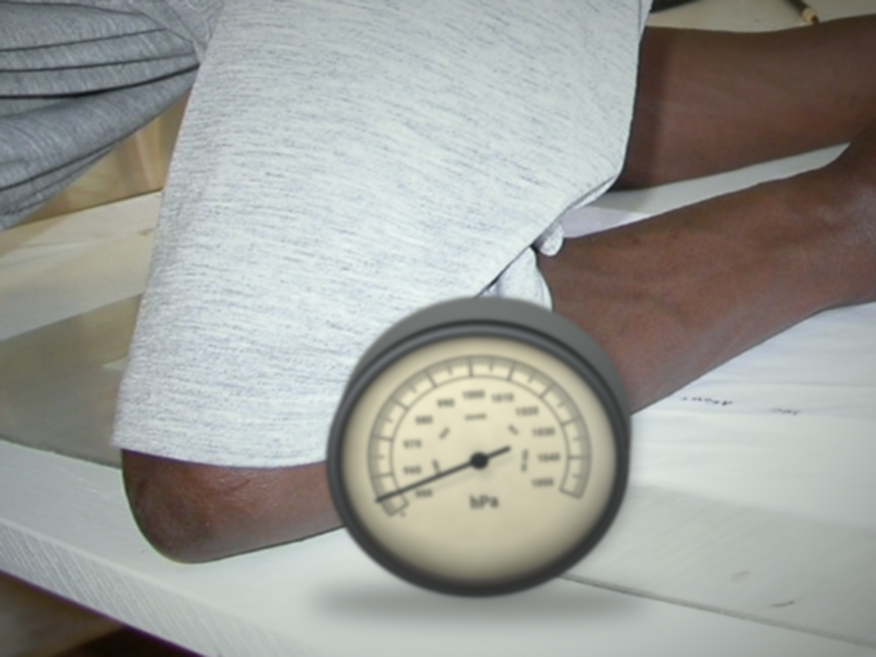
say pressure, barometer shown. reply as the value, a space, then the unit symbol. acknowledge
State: 955 hPa
